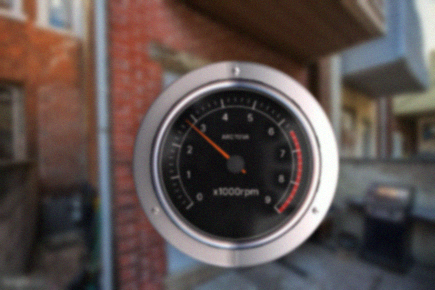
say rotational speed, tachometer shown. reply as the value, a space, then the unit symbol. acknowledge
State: 2800 rpm
